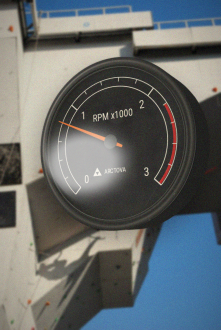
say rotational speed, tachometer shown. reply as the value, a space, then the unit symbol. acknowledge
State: 800 rpm
